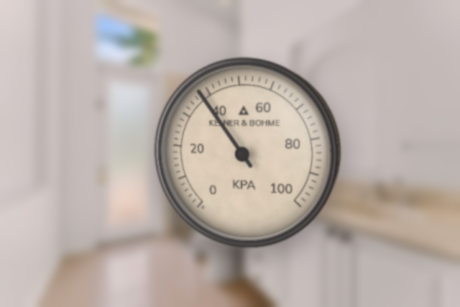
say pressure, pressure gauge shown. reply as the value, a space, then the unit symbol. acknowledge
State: 38 kPa
